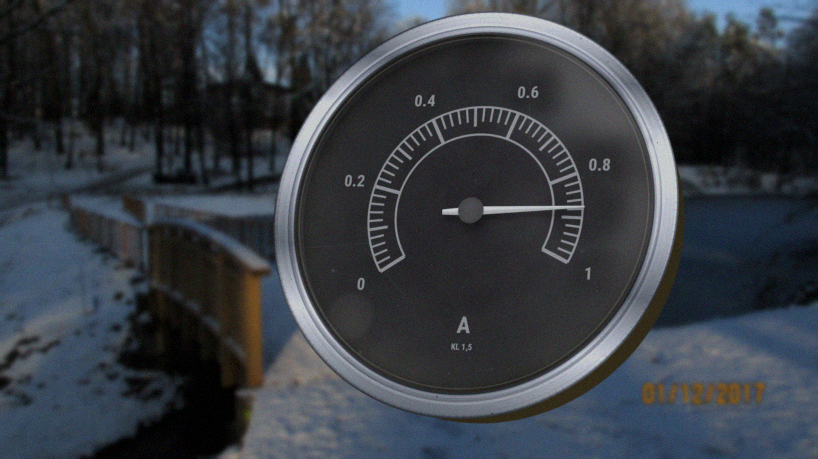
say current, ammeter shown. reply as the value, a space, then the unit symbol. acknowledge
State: 0.88 A
